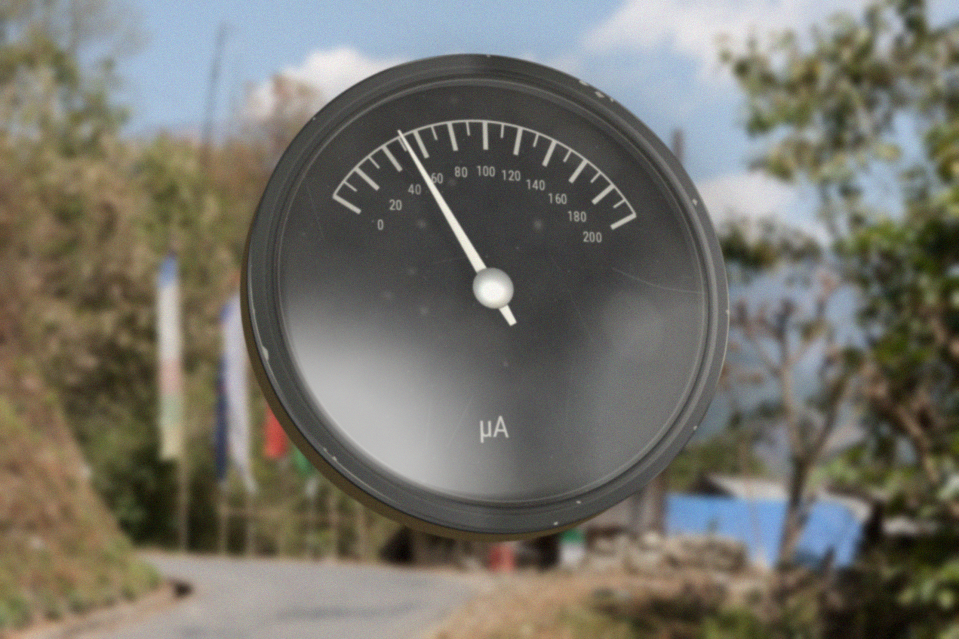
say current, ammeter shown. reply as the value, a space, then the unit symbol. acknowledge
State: 50 µA
